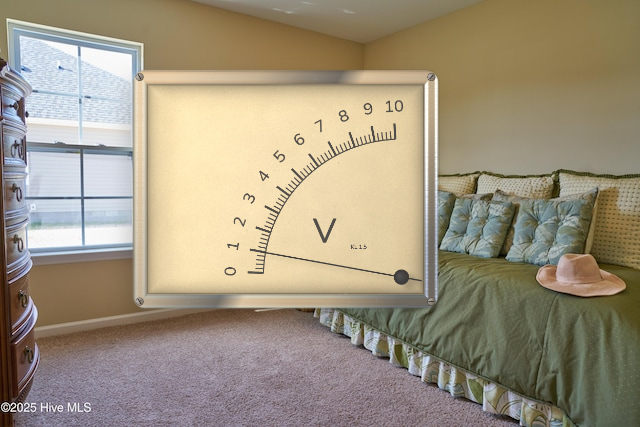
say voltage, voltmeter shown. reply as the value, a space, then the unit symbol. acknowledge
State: 1 V
